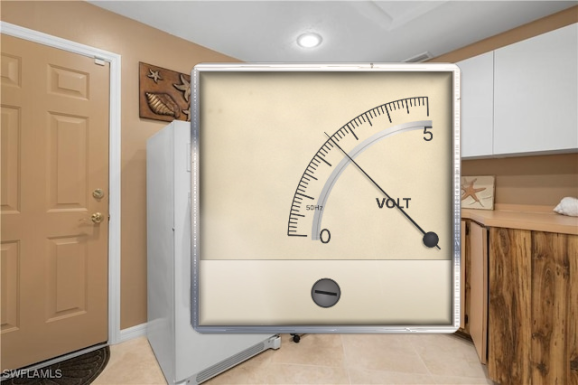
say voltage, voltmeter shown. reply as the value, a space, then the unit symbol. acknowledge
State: 2.5 V
